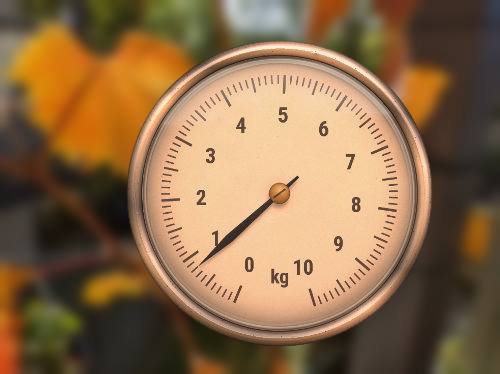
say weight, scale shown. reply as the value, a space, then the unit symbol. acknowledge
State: 0.8 kg
